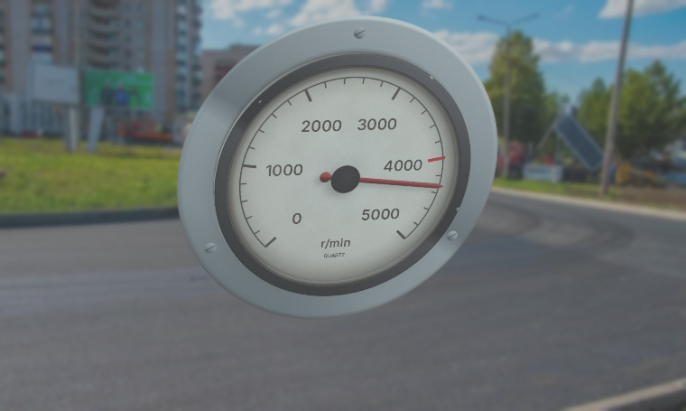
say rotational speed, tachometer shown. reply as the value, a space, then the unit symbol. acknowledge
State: 4300 rpm
